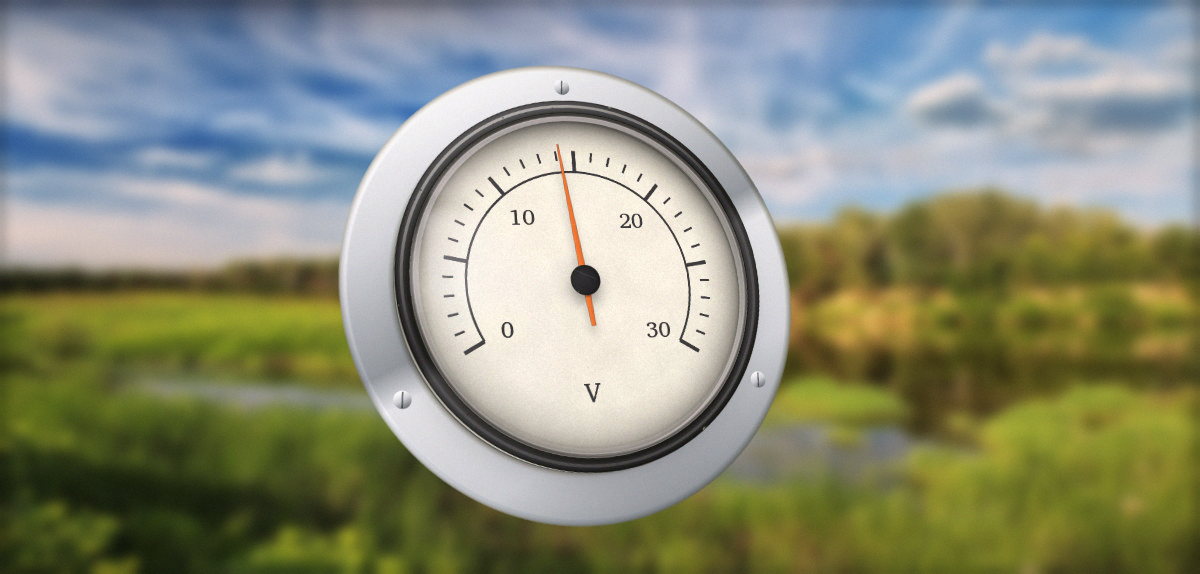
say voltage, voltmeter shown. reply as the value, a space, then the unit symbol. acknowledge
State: 14 V
